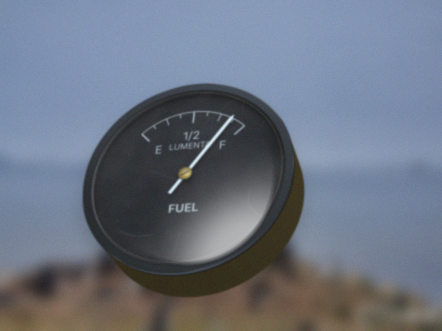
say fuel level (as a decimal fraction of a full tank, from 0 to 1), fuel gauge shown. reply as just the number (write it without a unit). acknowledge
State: 0.875
